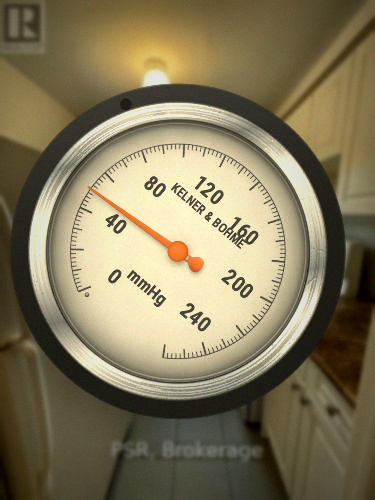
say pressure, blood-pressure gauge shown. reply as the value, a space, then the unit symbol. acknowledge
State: 50 mmHg
